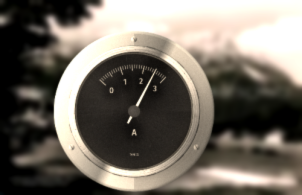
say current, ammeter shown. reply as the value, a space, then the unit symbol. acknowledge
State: 2.5 A
